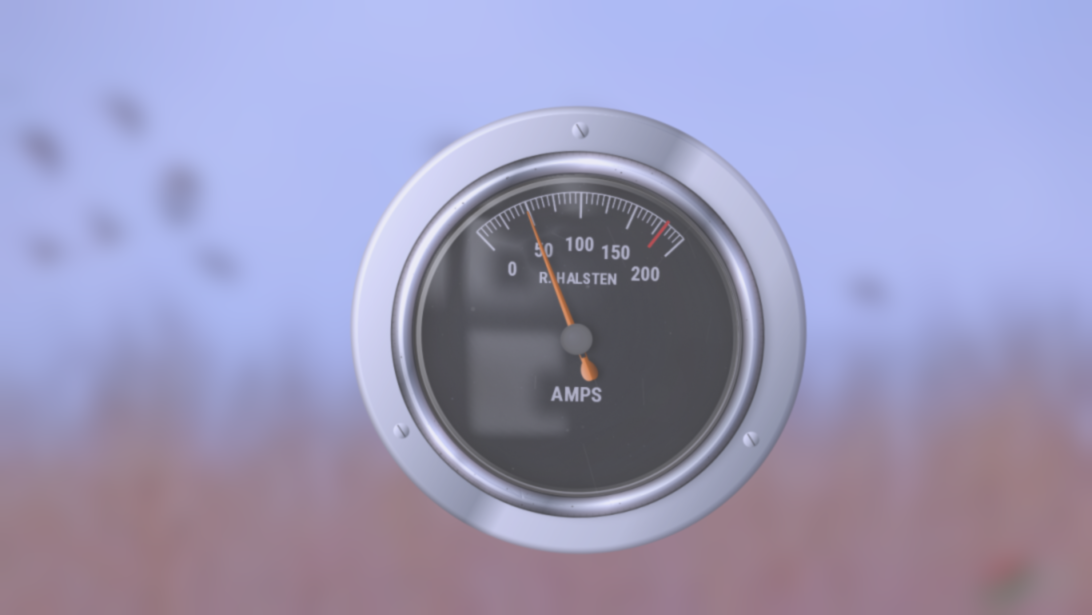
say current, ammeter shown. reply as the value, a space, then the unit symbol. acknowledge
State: 50 A
